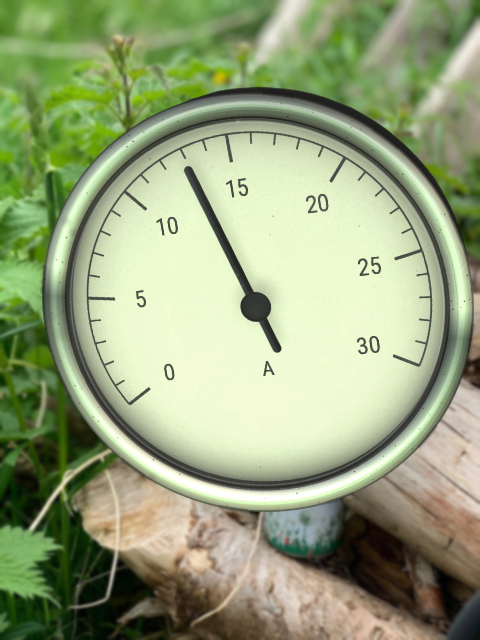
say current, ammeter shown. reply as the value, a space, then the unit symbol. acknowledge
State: 13 A
